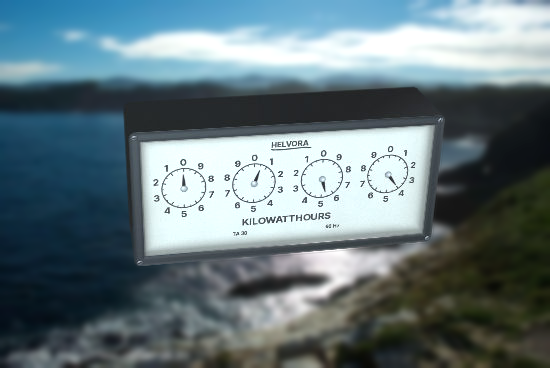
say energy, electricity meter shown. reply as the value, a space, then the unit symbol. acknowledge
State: 54 kWh
